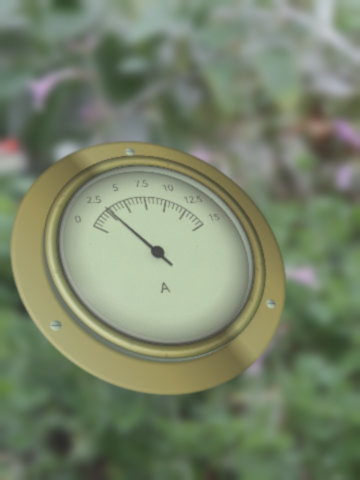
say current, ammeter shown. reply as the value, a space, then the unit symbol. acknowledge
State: 2.5 A
